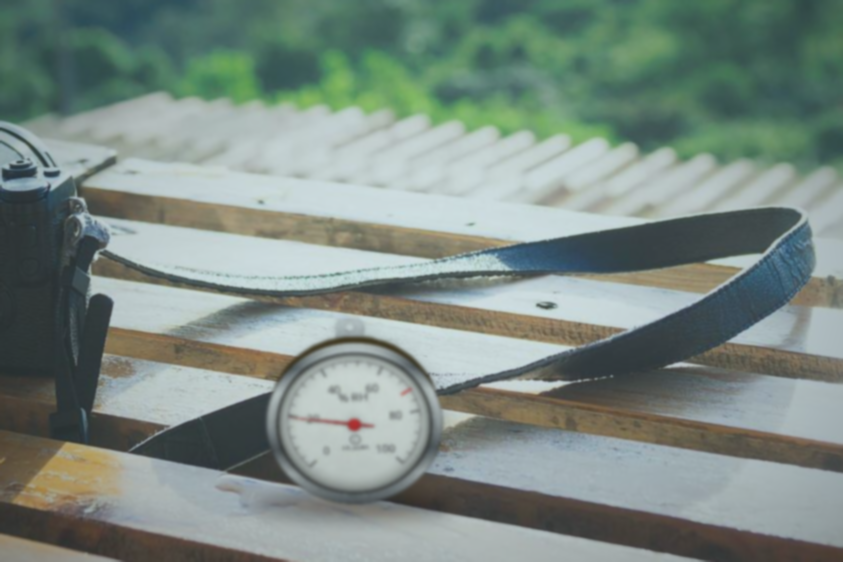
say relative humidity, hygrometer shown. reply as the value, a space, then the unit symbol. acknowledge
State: 20 %
